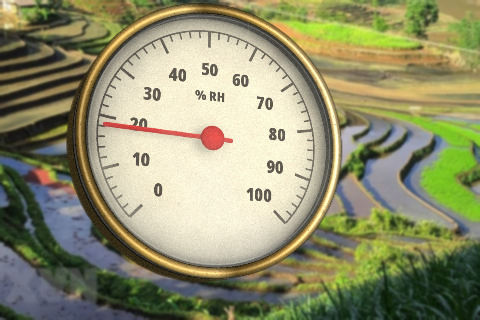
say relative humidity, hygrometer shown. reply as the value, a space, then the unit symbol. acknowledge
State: 18 %
